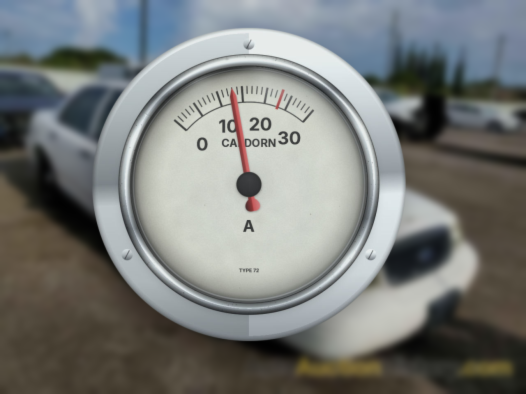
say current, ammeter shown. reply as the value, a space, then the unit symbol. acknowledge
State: 13 A
